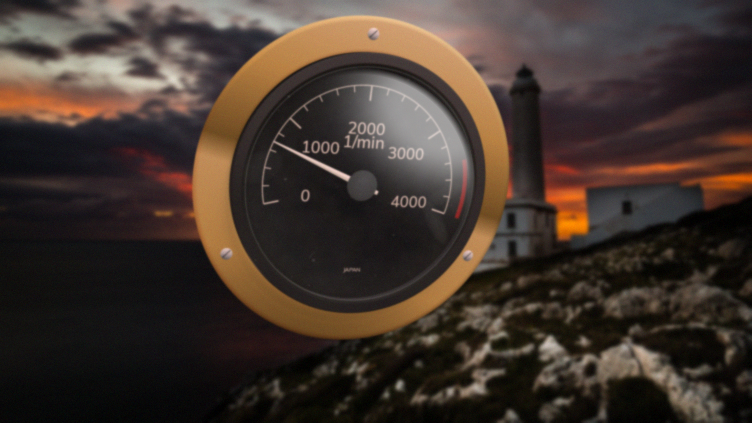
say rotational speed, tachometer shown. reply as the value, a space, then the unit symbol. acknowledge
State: 700 rpm
